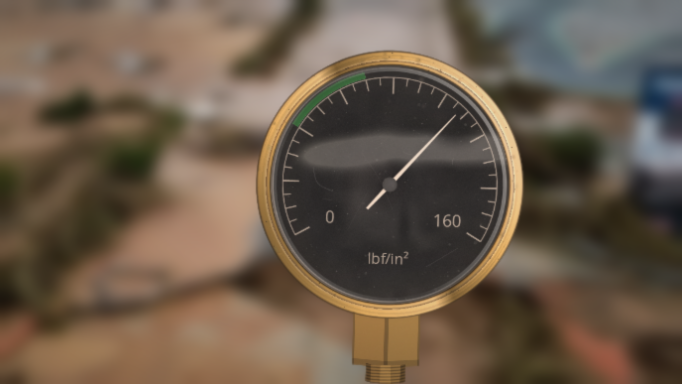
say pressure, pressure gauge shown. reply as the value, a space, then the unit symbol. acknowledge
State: 107.5 psi
